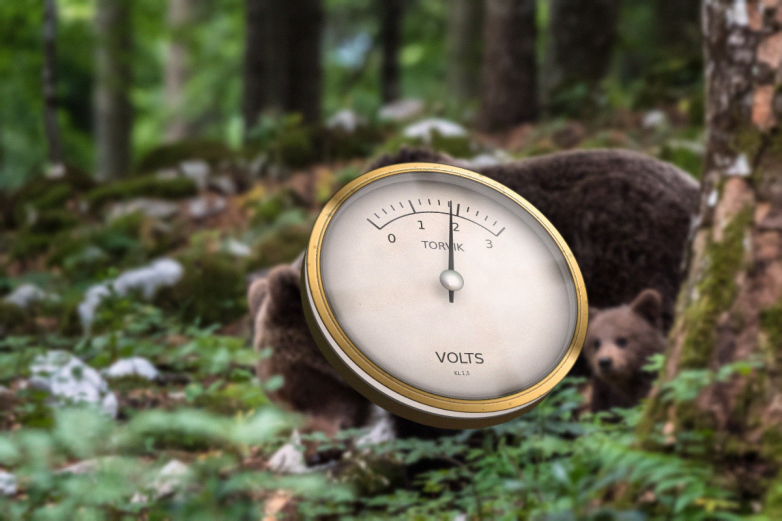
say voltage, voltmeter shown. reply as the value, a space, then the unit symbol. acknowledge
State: 1.8 V
